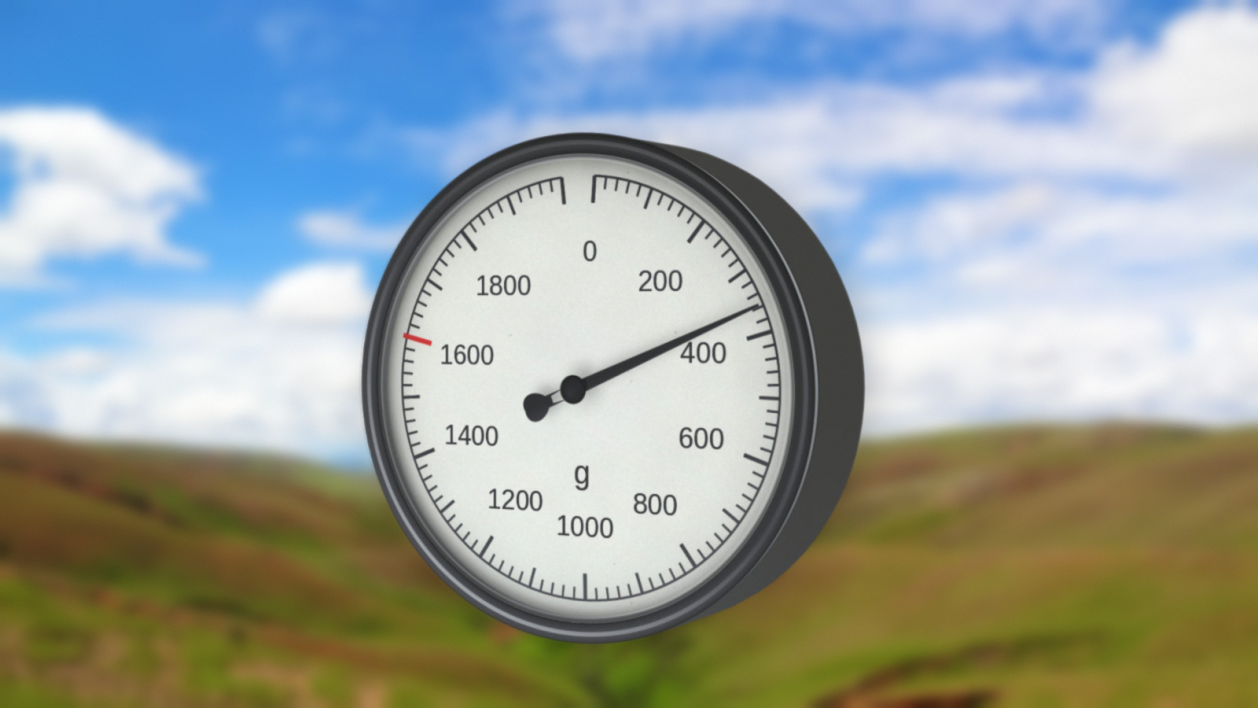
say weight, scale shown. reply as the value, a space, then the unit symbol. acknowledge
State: 360 g
